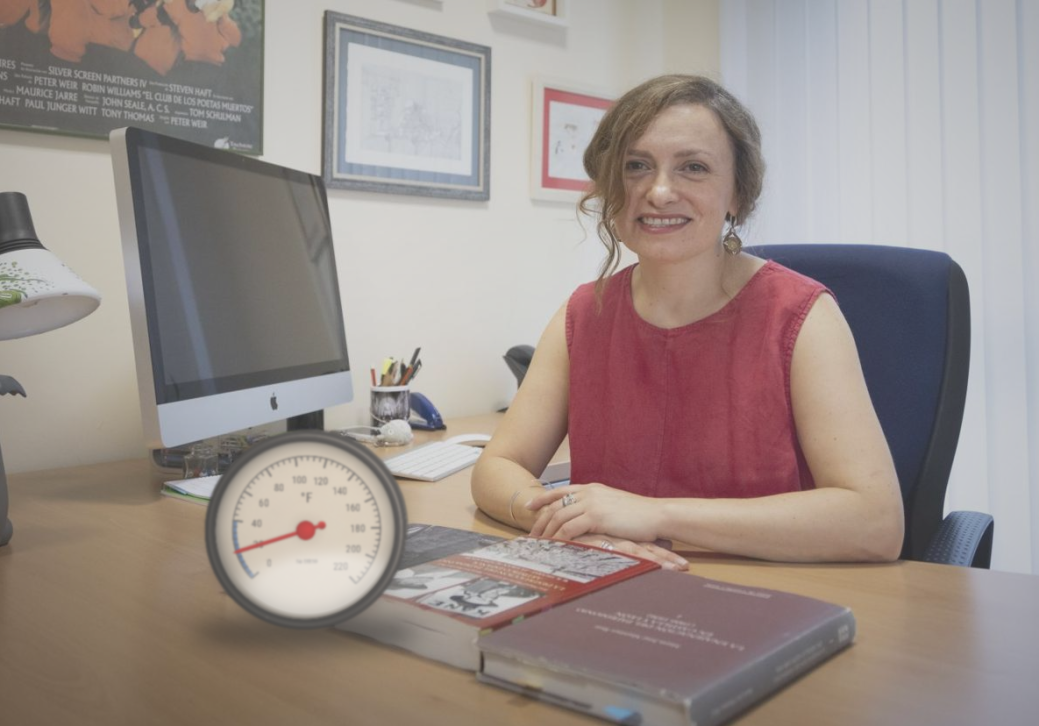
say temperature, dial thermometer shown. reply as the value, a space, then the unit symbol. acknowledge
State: 20 °F
